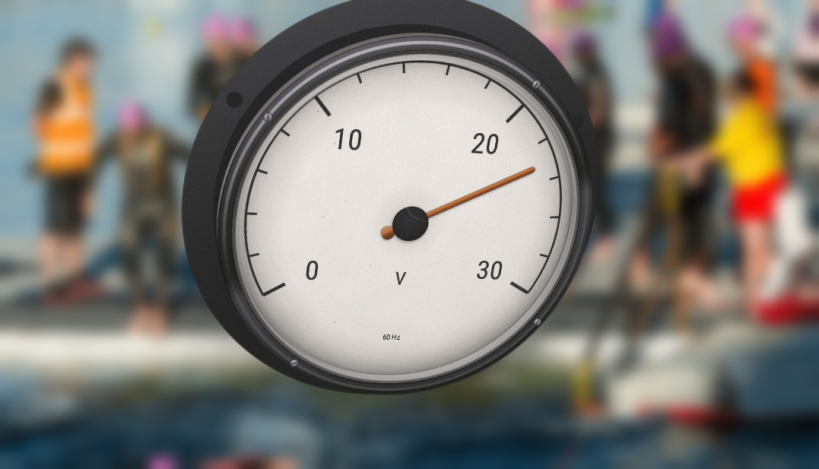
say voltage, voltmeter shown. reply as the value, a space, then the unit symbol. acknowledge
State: 23 V
